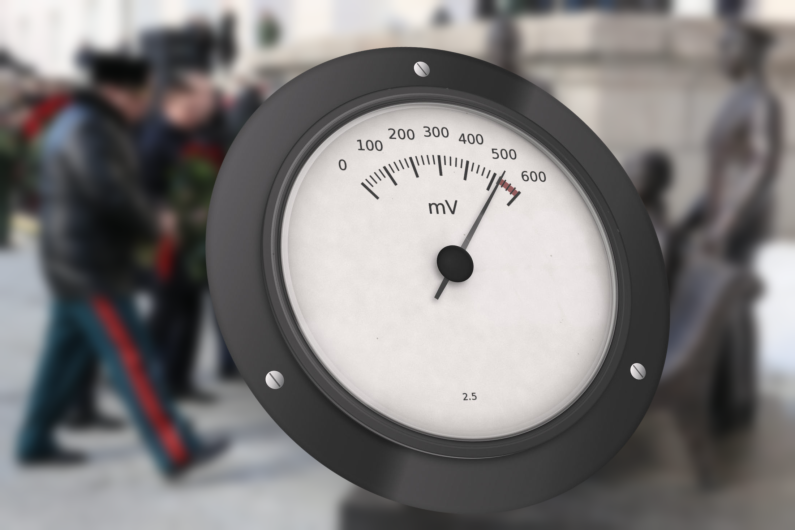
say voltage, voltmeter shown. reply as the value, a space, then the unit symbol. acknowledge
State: 520 mV
